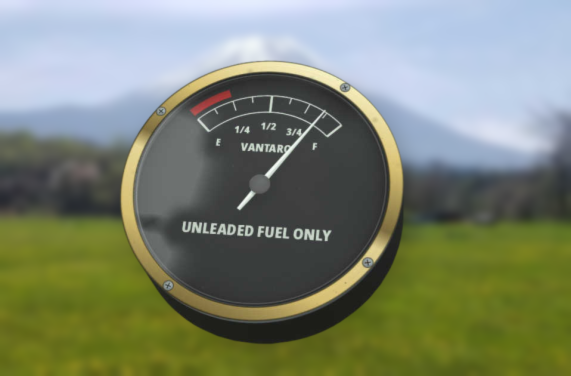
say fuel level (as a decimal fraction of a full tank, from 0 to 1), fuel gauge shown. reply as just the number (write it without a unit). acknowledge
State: 0.875
